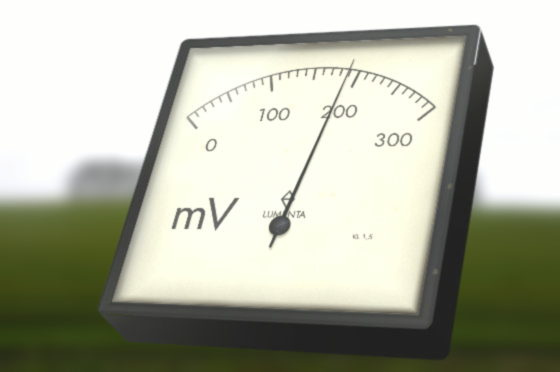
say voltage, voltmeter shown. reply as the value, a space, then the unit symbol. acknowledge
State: 190 mV
